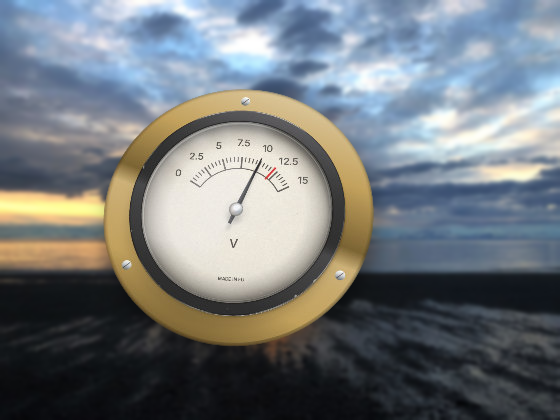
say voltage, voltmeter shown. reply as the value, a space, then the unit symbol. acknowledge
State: 10 V
